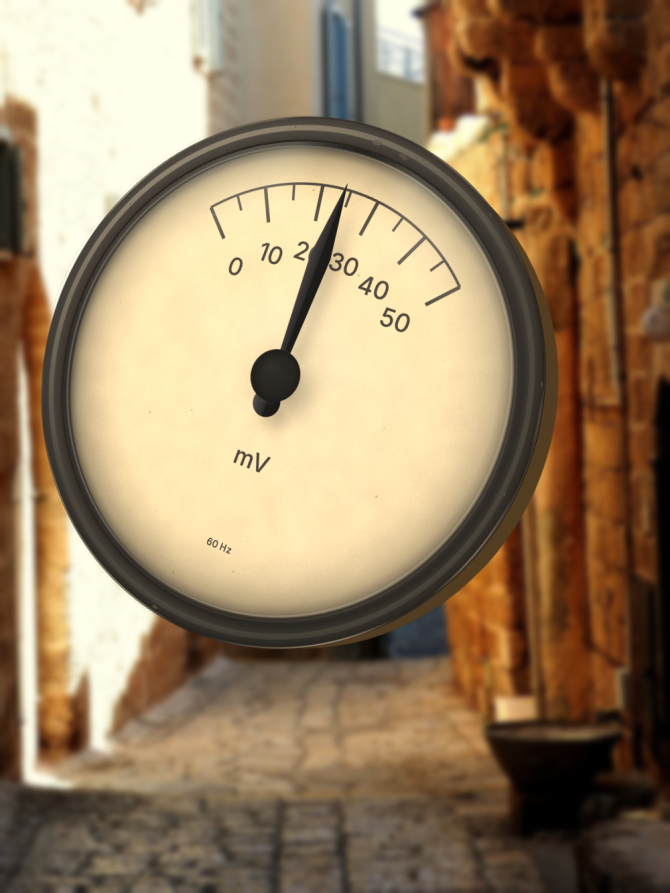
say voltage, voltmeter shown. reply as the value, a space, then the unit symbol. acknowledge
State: 25 mV
